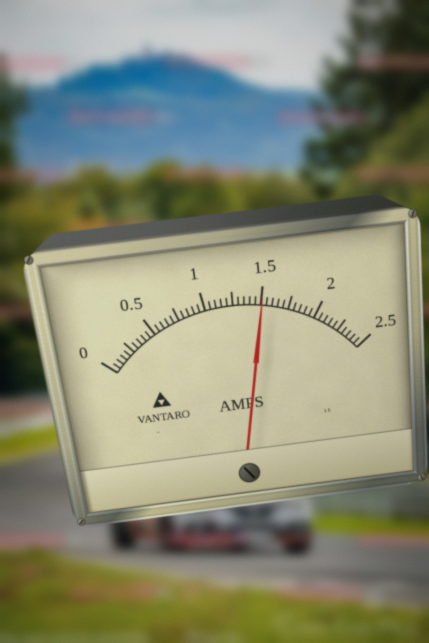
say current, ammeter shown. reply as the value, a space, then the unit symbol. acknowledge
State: 1.5 A
